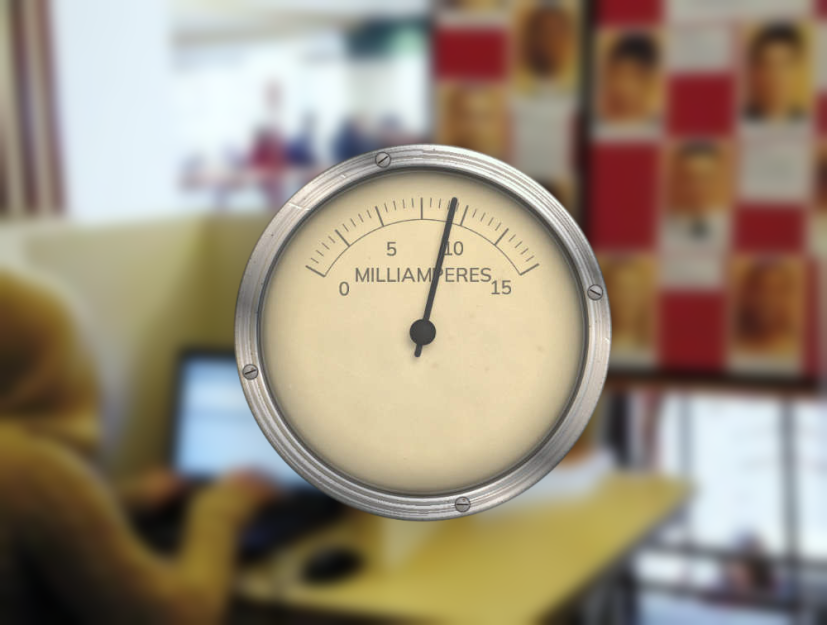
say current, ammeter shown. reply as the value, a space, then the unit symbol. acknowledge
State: 9.25 mA
